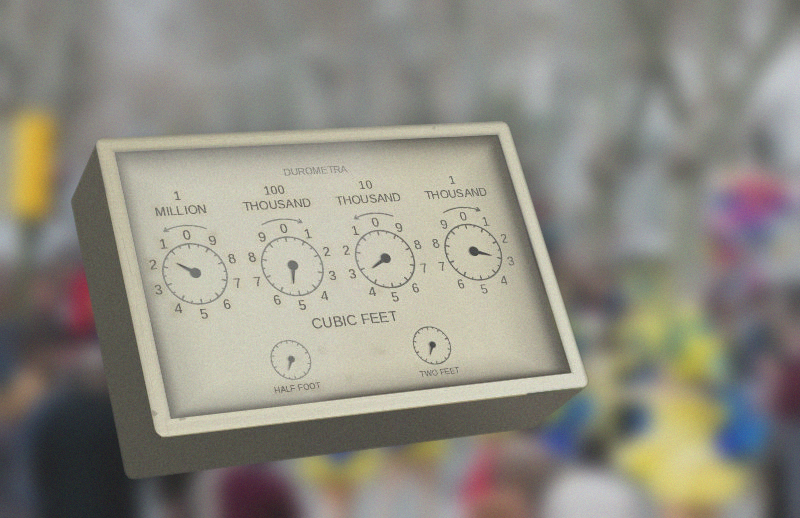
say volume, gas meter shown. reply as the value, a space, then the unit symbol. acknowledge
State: 153300 ft³
